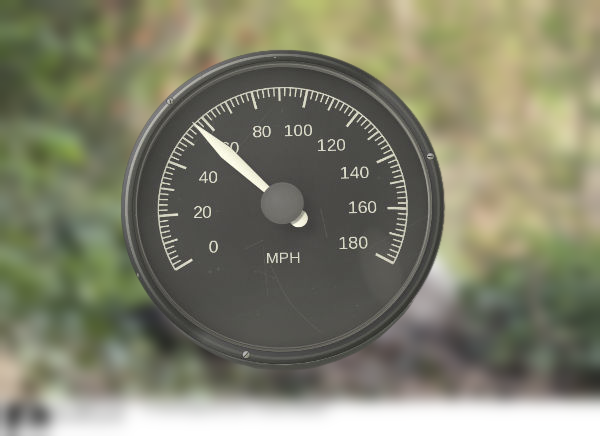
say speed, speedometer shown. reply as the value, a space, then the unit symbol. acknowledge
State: 56 mph
